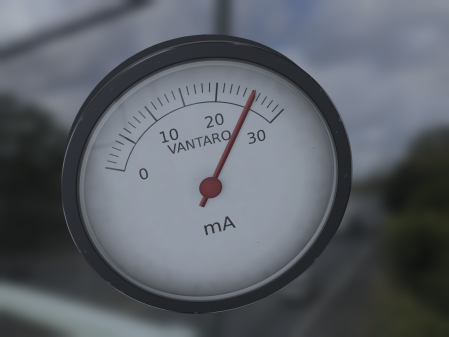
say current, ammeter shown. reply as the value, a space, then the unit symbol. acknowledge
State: 25 mA
